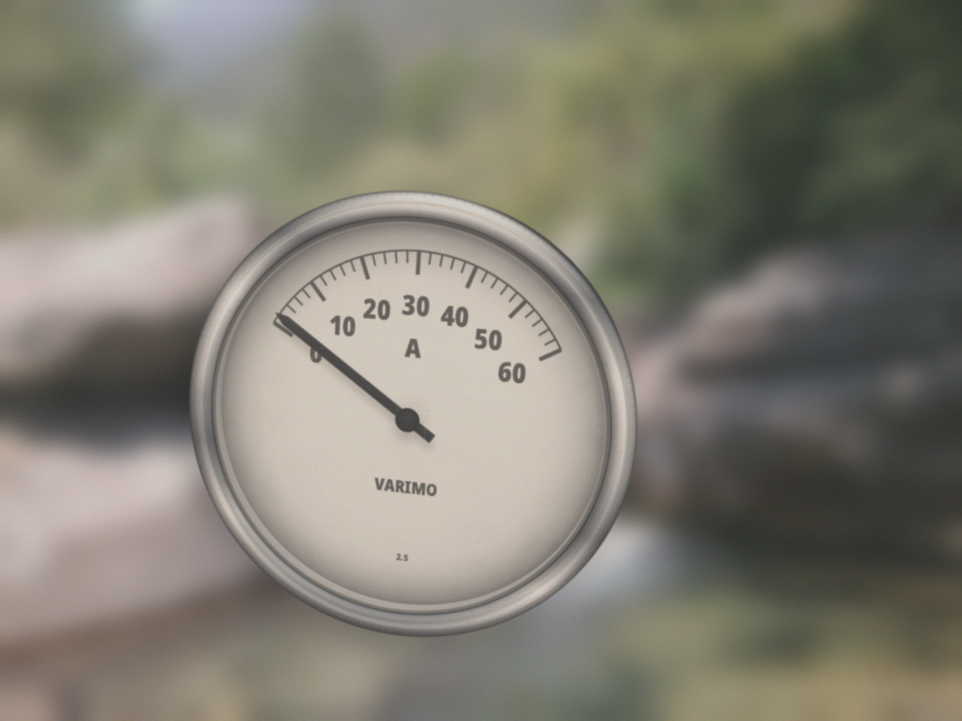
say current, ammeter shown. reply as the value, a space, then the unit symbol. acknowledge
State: 2 A
